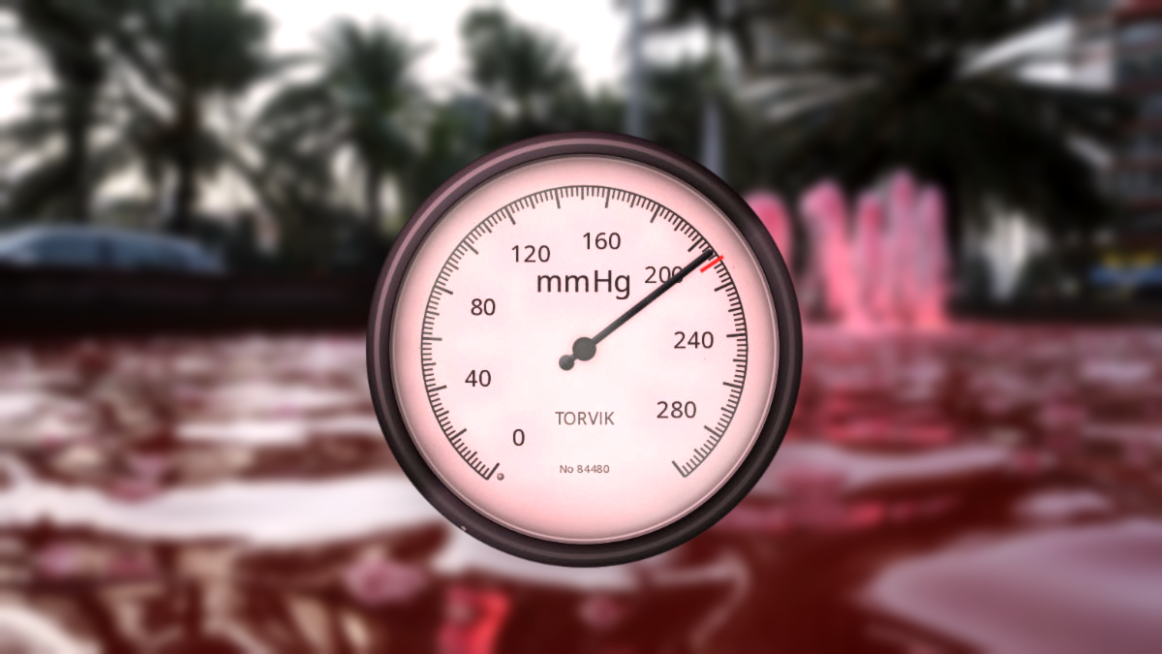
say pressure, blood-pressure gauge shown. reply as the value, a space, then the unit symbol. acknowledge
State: 206 mmHg
